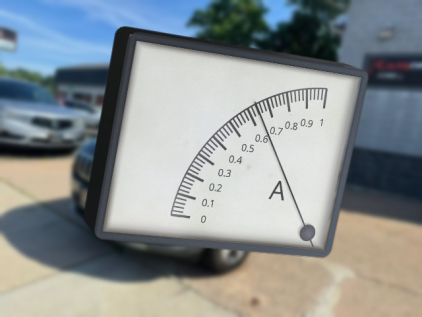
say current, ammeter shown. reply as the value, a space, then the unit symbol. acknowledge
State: 0.64 A
